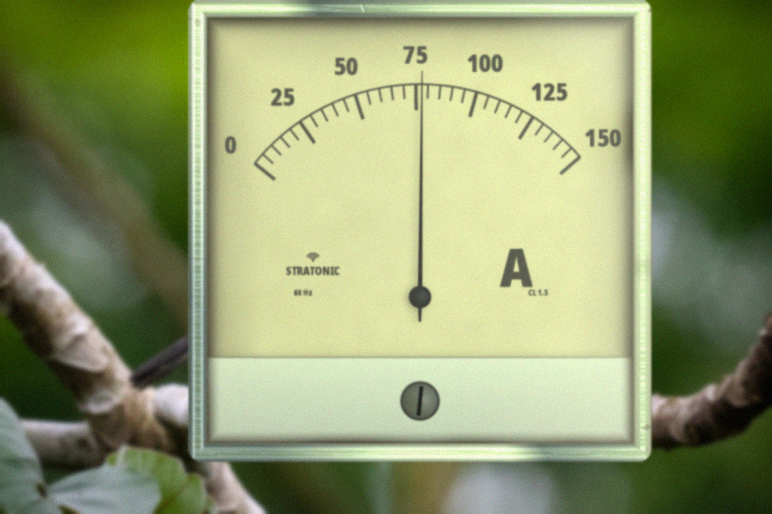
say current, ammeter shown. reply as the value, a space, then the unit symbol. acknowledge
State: 77.5 A
